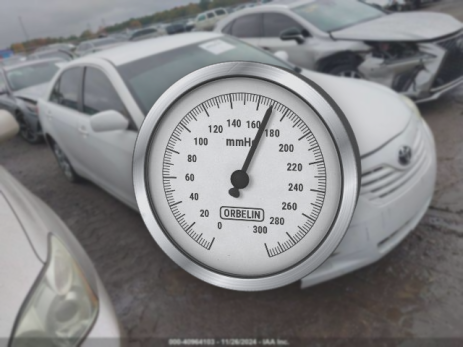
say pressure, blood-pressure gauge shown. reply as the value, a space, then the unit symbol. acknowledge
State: 170 mmHg
